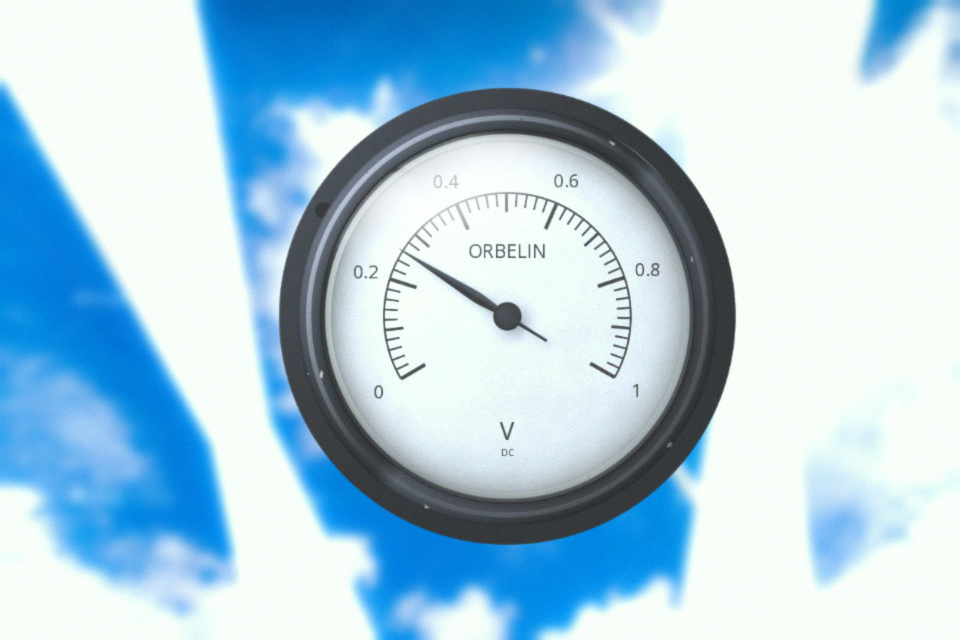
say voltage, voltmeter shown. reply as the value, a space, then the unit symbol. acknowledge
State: 0.26 V
